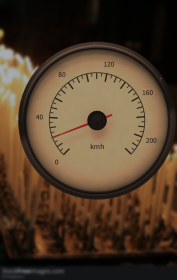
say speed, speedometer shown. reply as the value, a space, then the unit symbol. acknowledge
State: 20 km/h
